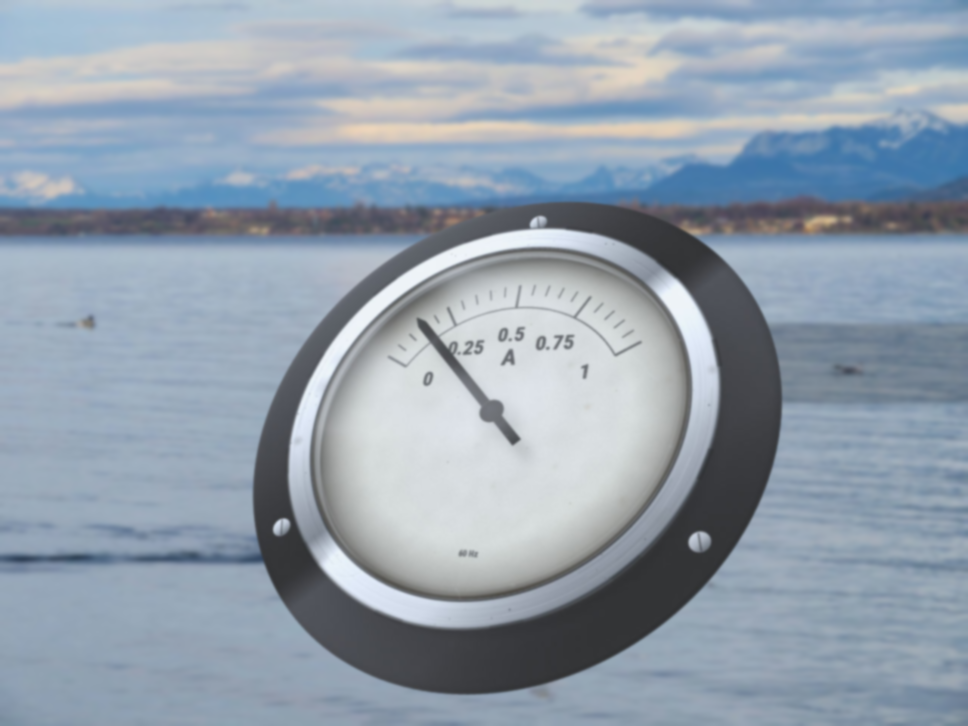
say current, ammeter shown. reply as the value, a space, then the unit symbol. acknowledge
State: 0.15 A
